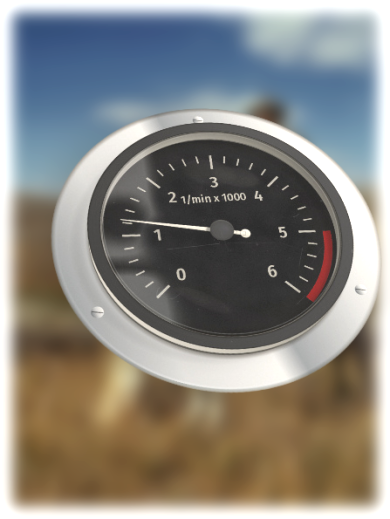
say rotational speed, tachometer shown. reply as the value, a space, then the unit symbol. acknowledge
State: 1200 rpm
